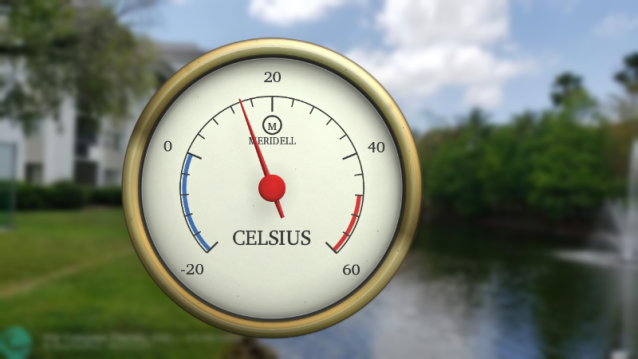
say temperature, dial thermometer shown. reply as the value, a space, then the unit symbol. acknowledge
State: 14 °C
